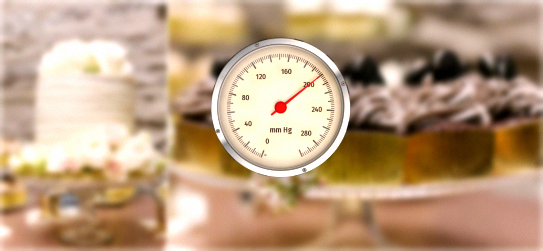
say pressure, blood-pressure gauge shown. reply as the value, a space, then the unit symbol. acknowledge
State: 200 mmHg
